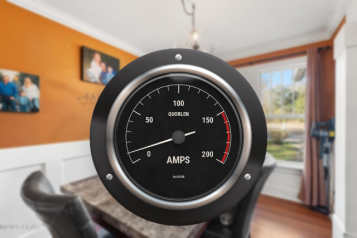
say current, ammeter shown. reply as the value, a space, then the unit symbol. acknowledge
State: 10 A
